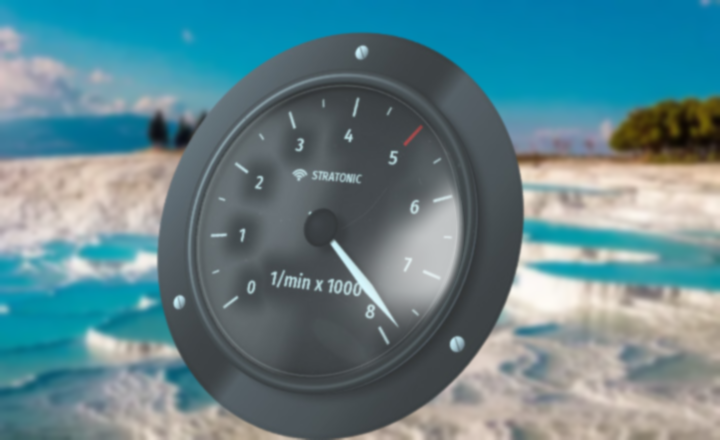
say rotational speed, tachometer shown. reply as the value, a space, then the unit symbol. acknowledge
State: 7750 rpm
